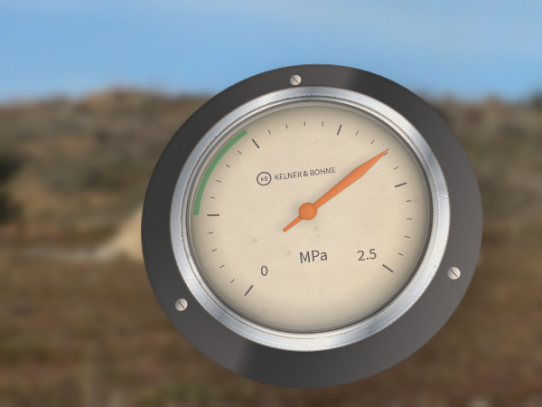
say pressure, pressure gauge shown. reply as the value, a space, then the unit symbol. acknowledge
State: 1.8 MPa
